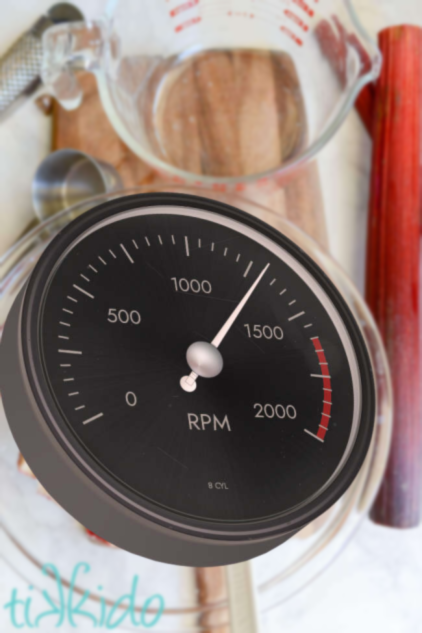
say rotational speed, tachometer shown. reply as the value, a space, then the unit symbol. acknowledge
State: 1300 rpm
